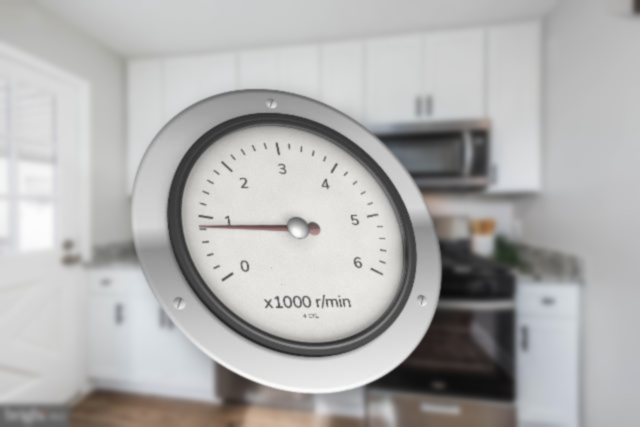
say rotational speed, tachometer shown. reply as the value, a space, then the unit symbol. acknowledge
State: 800 rpm
